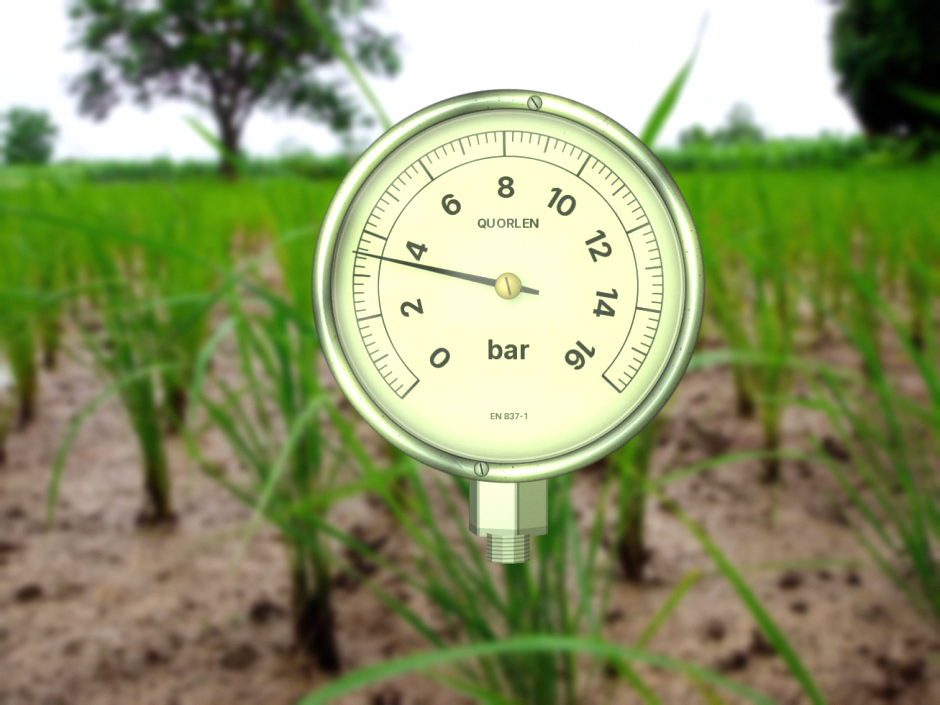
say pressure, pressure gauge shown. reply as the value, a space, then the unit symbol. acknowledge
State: 3.5 bar
